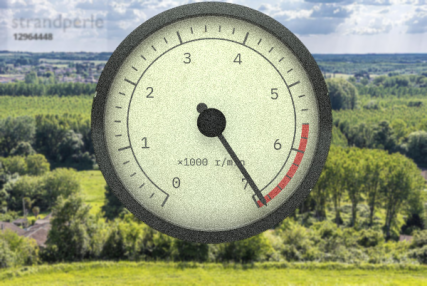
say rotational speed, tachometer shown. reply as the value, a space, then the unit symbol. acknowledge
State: 6900 rpm
